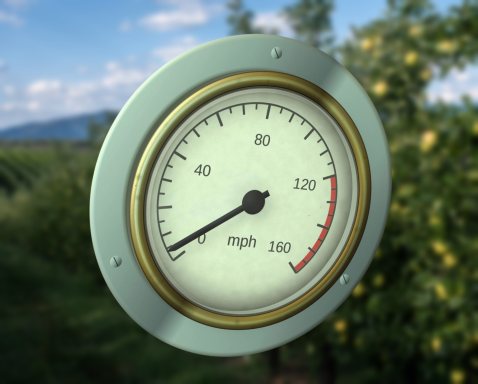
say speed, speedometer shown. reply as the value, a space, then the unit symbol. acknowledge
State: 5 mph
